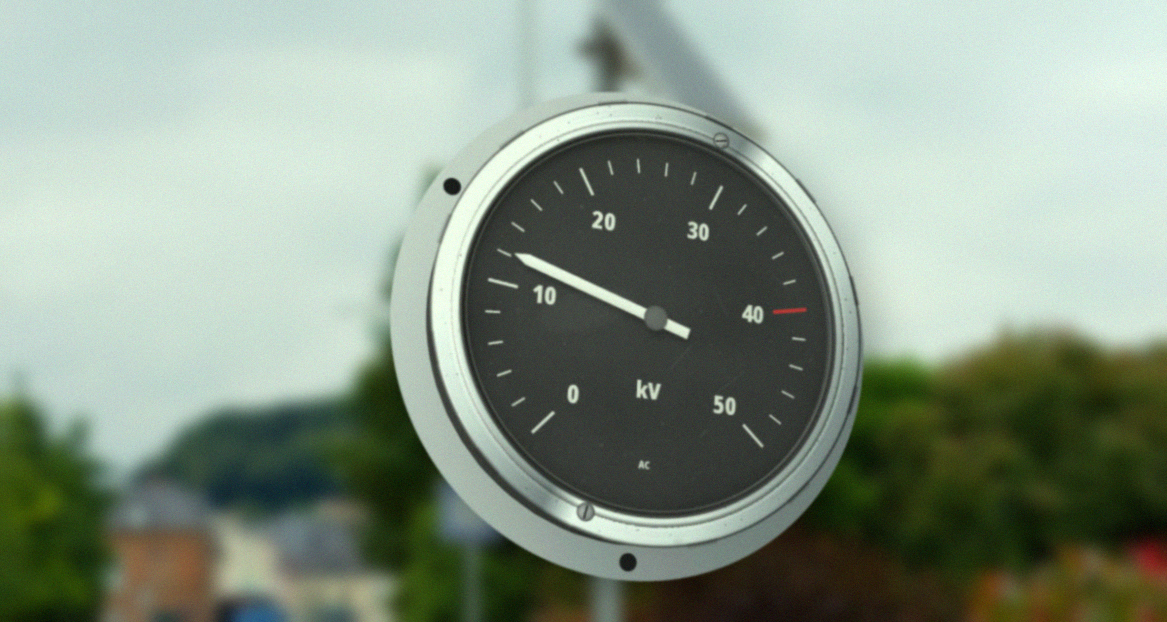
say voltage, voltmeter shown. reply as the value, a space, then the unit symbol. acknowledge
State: 12 kV
